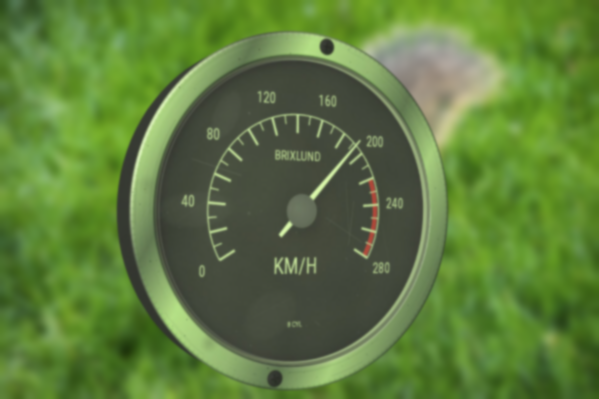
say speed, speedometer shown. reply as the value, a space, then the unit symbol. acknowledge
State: 190 km/h
